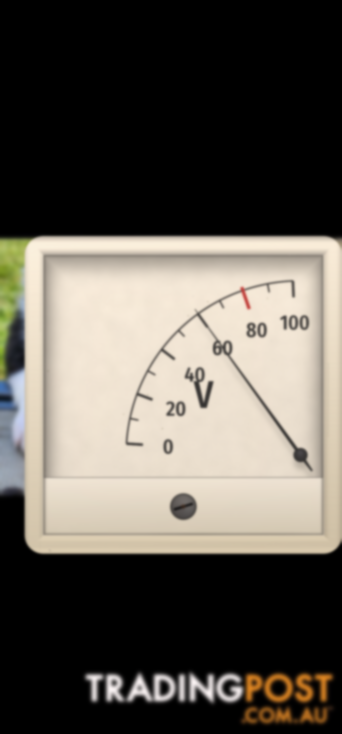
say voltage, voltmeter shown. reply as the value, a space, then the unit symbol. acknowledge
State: 60 V
